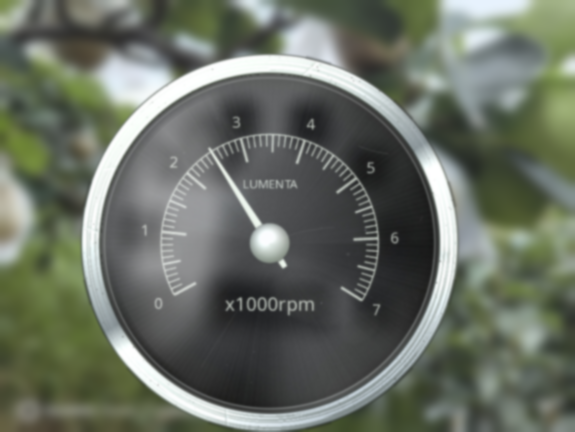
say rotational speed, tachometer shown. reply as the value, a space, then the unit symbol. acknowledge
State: 2500 rpm
